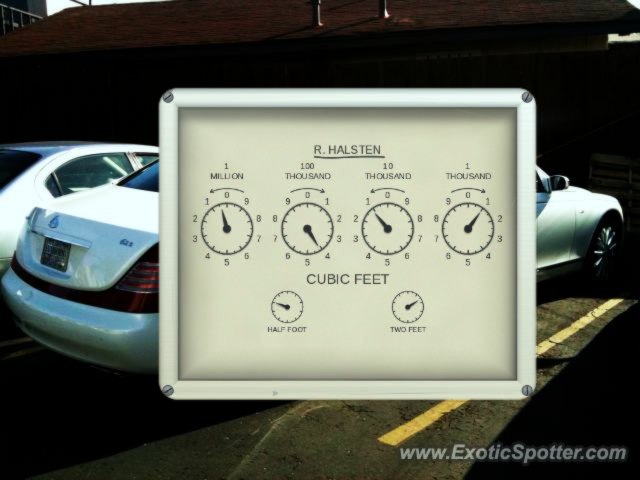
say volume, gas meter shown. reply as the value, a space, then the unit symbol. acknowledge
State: 41100 ft³
